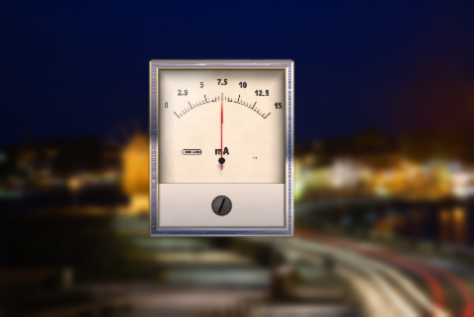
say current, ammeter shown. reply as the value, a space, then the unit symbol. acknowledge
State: 7.5 mA
